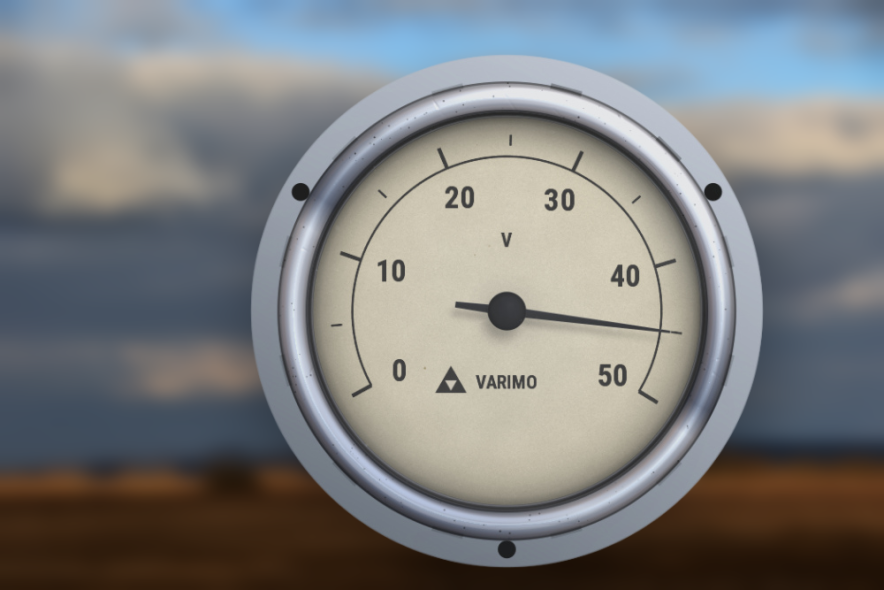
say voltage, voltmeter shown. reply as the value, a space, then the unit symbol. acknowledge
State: 45 V
